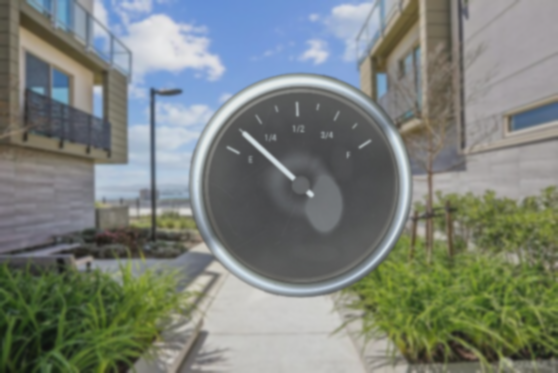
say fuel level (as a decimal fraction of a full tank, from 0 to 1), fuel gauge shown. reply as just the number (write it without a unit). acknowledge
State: 0.125
